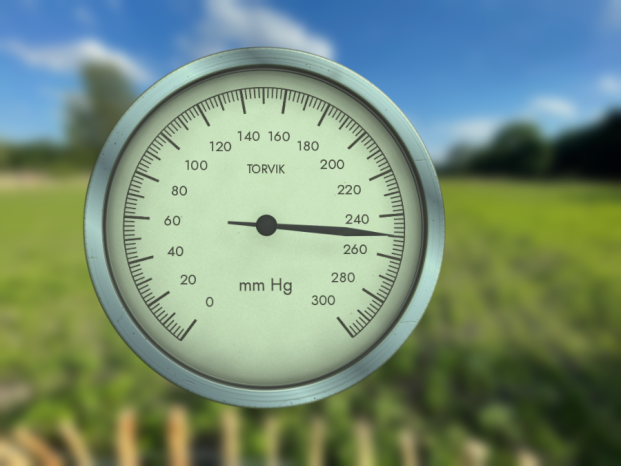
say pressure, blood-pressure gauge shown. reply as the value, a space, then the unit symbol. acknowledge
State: 250 mmHg
